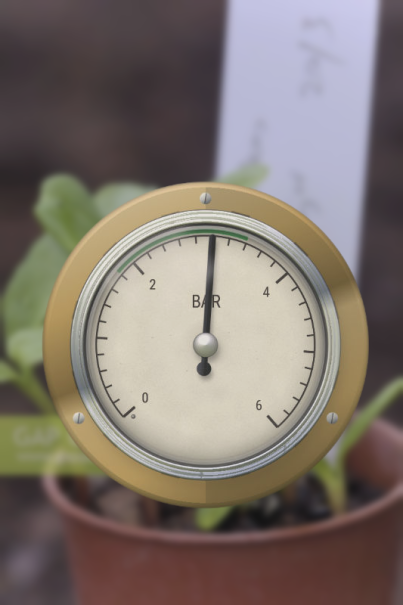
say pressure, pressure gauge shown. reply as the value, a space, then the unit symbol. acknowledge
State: 3 bar
